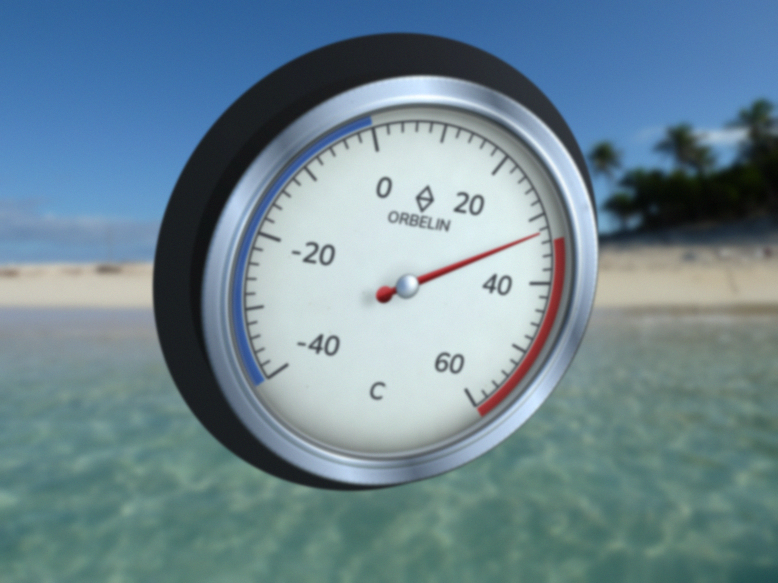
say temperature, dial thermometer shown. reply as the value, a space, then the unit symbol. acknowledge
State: 32 °C
